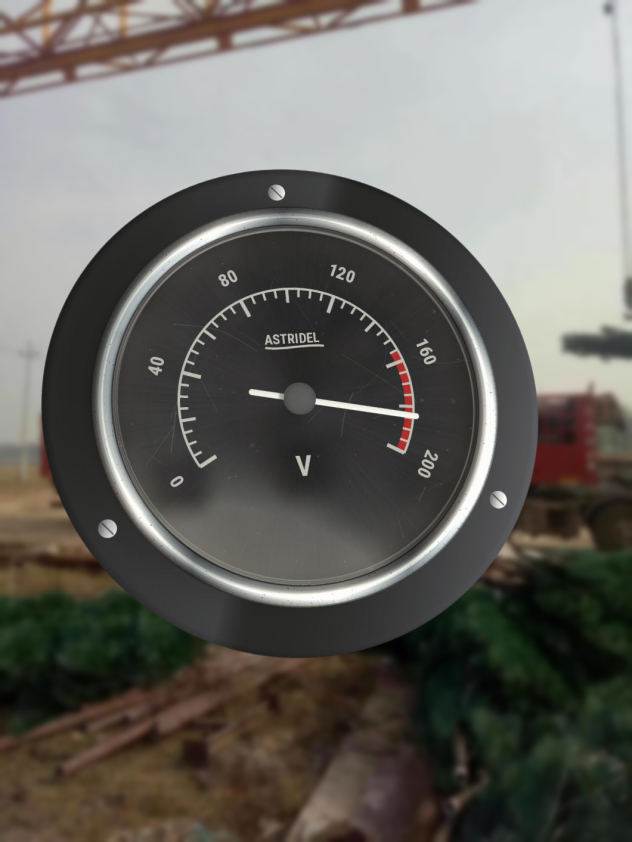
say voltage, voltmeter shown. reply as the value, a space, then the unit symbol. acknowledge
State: 185 V
